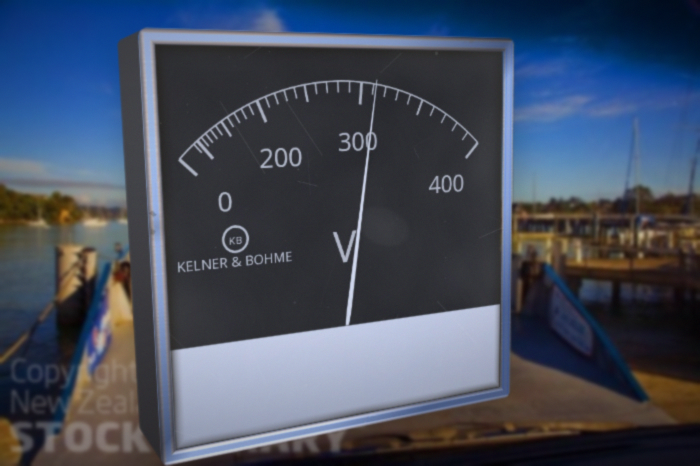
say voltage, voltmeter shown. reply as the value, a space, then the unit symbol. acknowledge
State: 310 V
